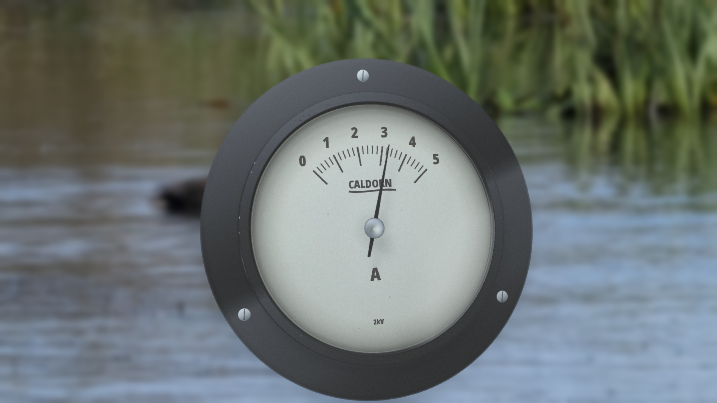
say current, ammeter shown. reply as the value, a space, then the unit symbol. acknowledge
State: 3.2 A
